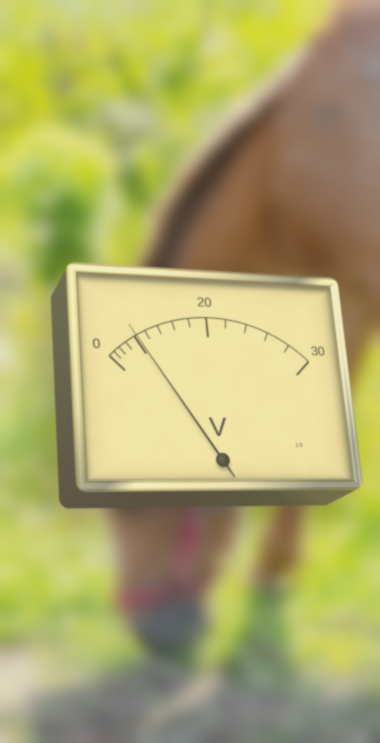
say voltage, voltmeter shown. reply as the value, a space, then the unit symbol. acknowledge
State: 10 V
